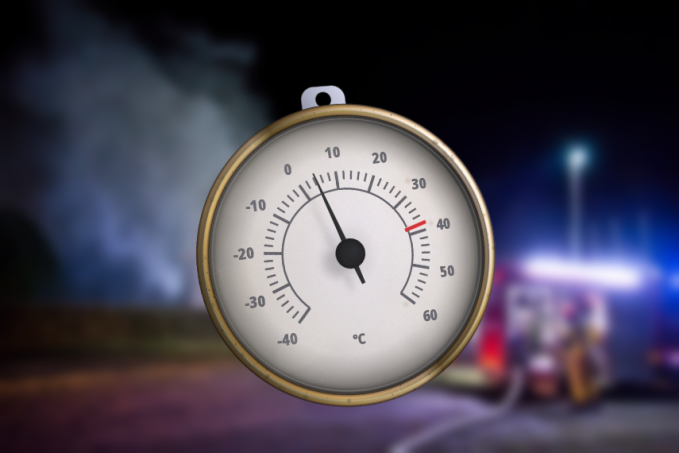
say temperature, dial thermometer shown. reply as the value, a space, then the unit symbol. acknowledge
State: 4 °C
